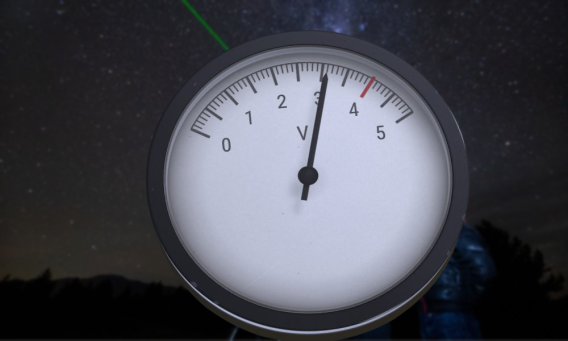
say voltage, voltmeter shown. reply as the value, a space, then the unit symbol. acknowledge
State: 3.1 V
